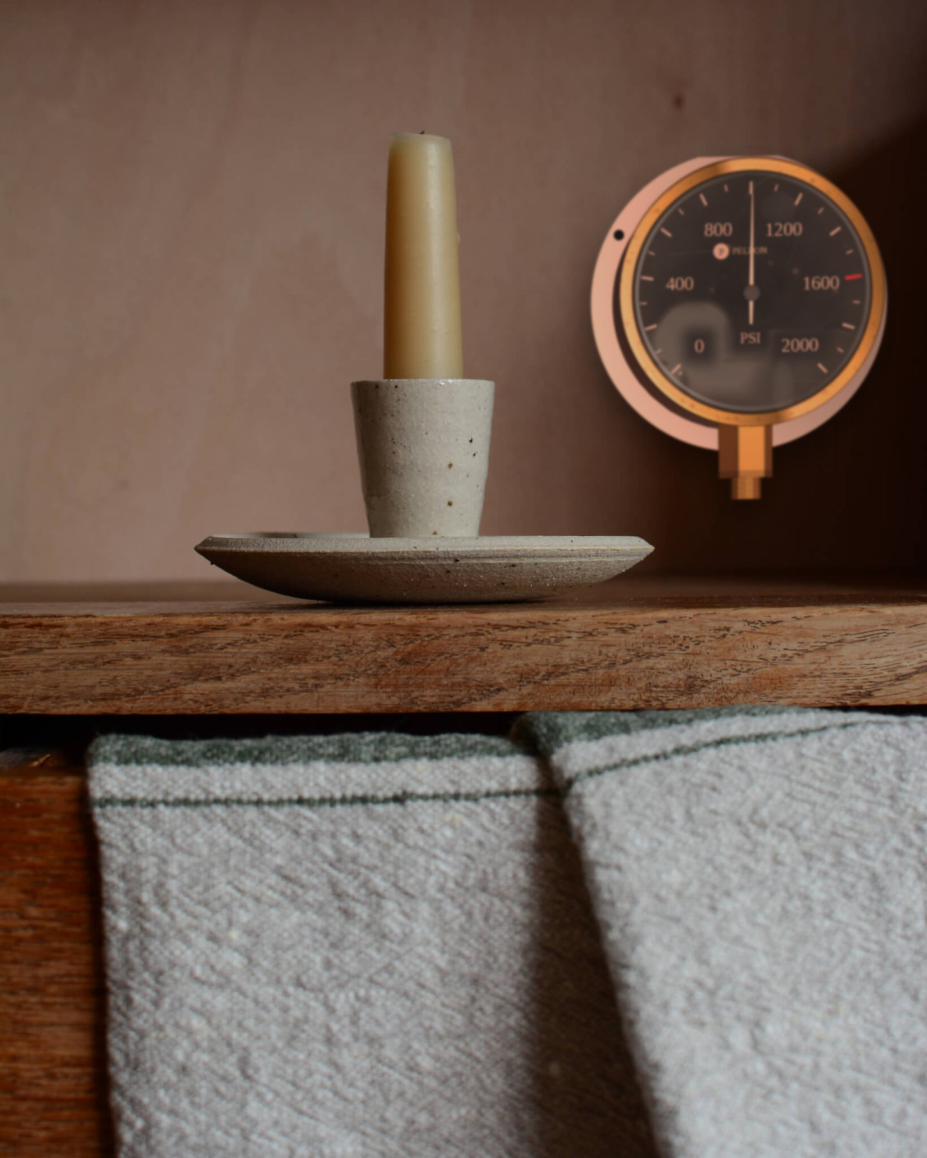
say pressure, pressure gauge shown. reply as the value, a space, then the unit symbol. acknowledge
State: 1000 psi
